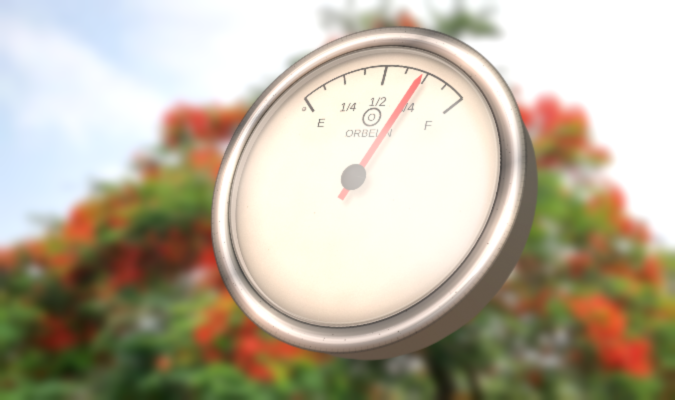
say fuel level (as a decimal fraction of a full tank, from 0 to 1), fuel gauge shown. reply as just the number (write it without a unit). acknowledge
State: 0.75
